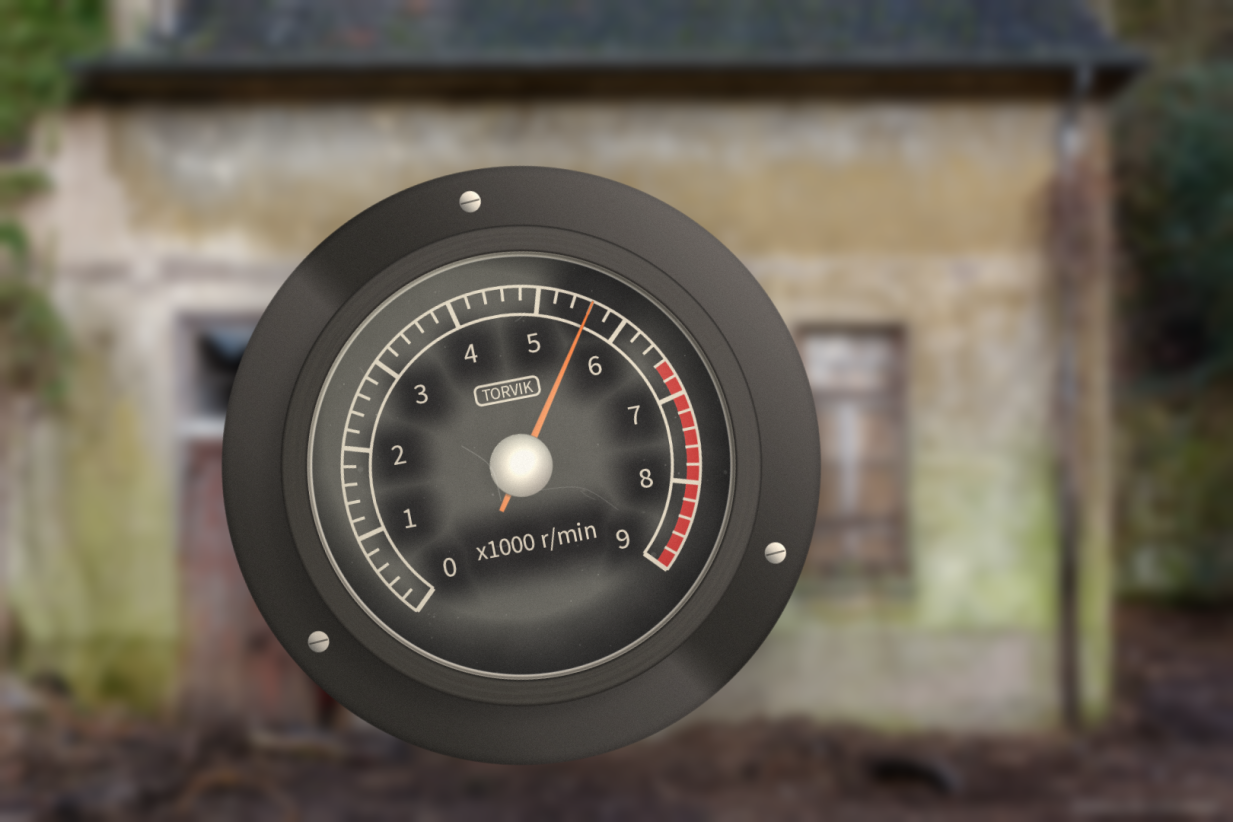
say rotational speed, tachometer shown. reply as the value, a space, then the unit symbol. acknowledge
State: 5600 rpm
